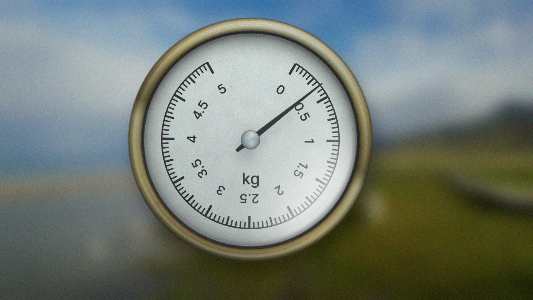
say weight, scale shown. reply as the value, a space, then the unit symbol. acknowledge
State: 0.35 kg
